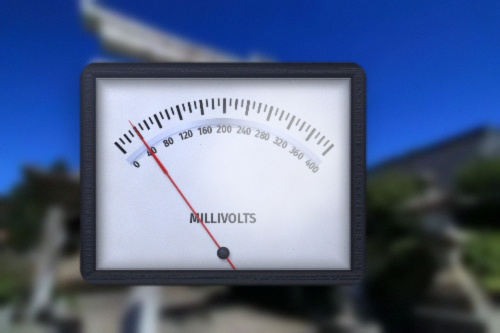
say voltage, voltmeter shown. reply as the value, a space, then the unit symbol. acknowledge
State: 40 mV
